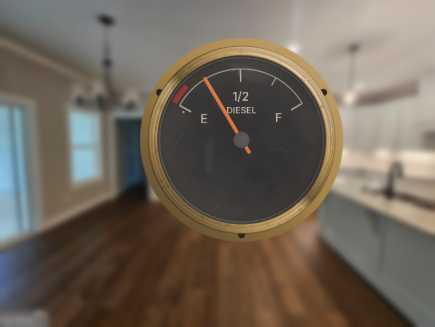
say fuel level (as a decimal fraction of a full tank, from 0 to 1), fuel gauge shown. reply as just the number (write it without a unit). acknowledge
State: 0.25
